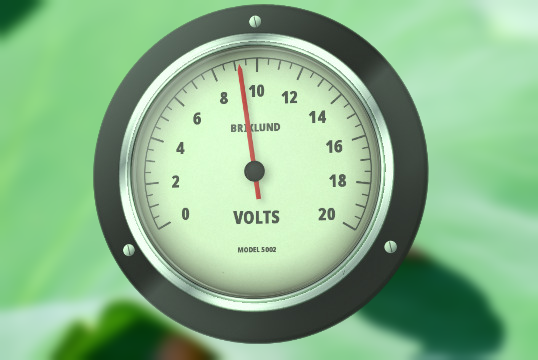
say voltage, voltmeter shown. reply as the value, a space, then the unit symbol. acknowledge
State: 9.25 V
